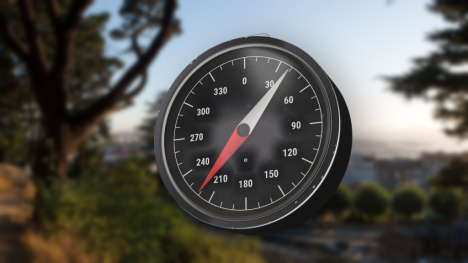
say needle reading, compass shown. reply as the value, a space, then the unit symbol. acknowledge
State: 220 °
